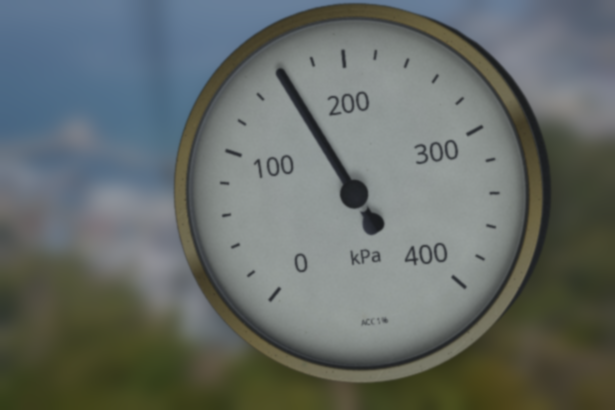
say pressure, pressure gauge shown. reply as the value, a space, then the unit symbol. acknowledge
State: 160 kPa
